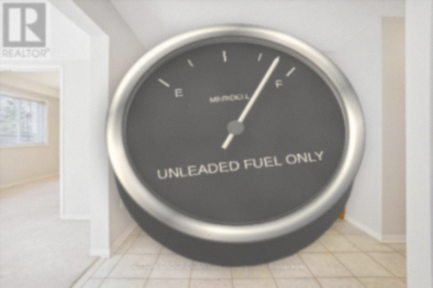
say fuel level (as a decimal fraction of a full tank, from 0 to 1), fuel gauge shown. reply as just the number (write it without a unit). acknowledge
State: 0.875
